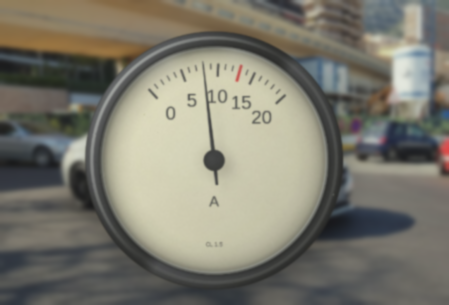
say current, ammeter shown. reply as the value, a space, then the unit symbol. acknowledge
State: 8 A
